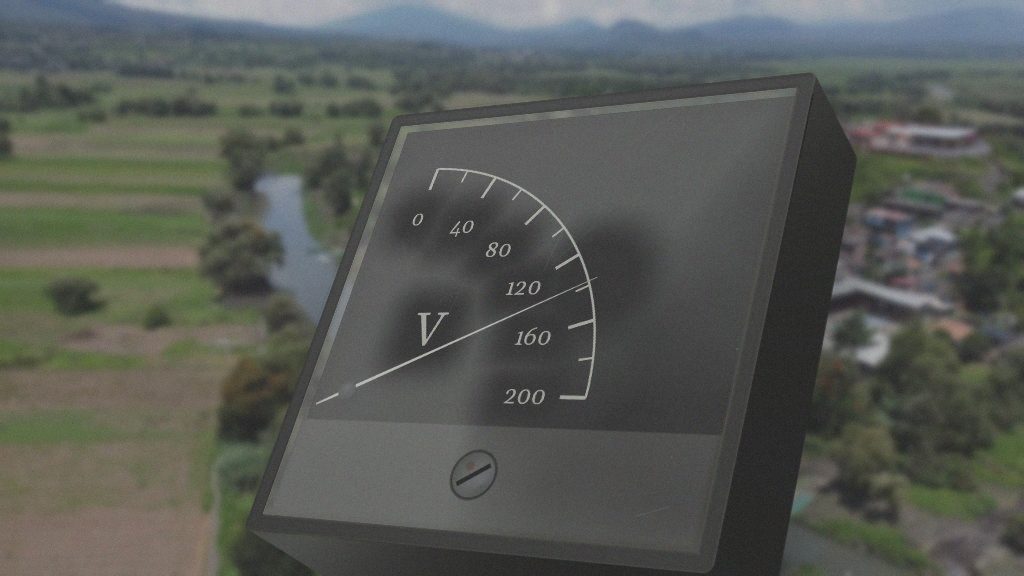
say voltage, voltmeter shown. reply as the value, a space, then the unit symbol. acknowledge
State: 140 V
